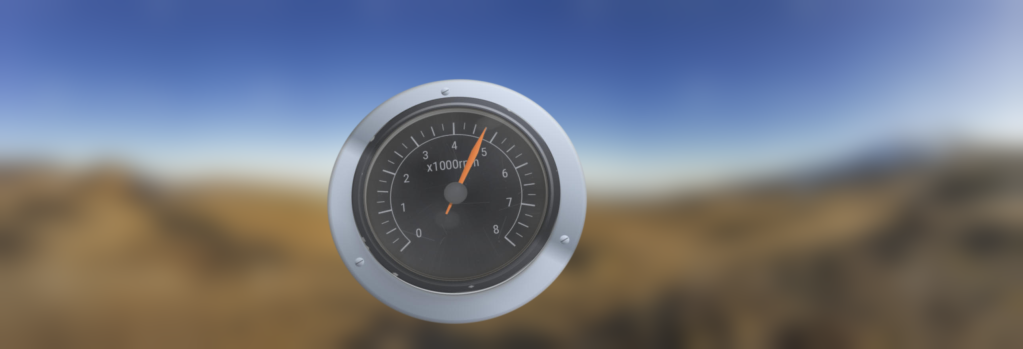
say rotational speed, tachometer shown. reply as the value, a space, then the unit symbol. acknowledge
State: 4750 rpm
